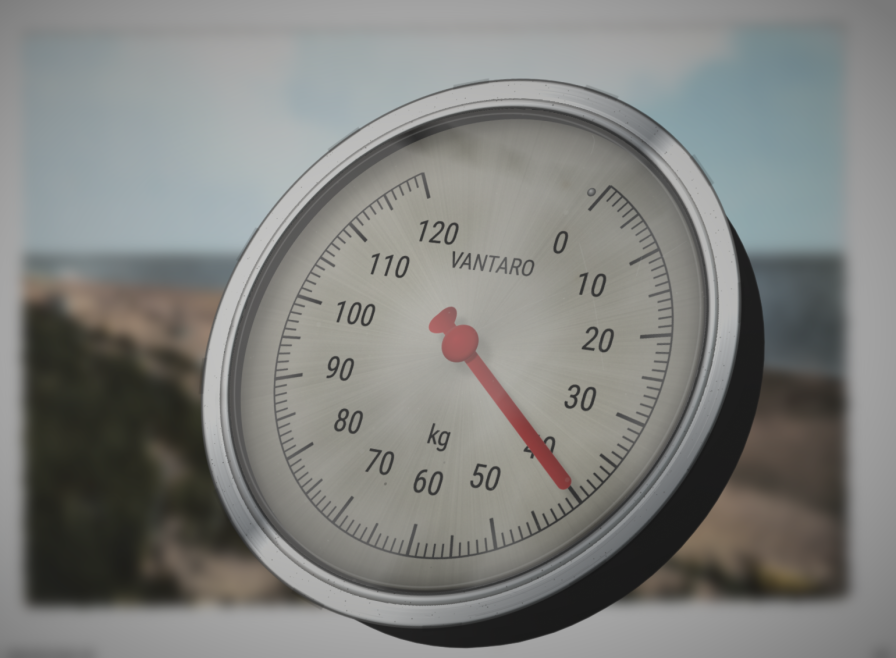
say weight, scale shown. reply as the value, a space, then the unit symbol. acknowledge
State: 40 kg
